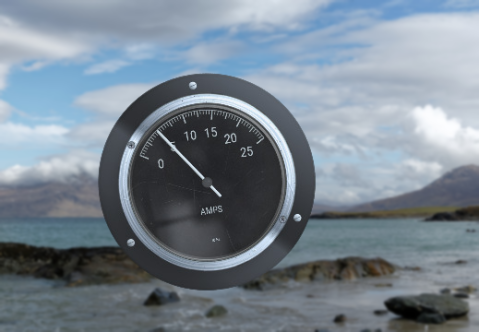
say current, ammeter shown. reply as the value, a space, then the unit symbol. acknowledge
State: 5 A
